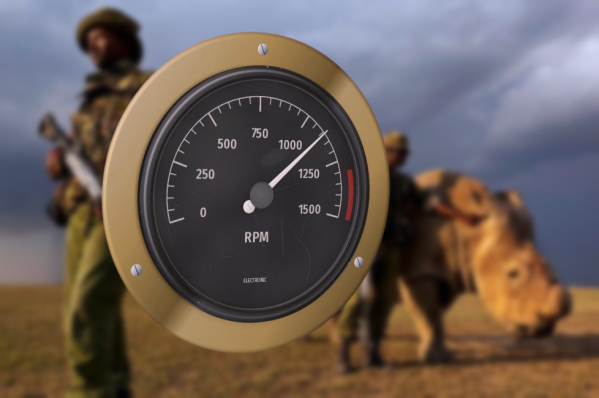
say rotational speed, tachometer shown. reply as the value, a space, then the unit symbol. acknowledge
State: 1100 rpm
